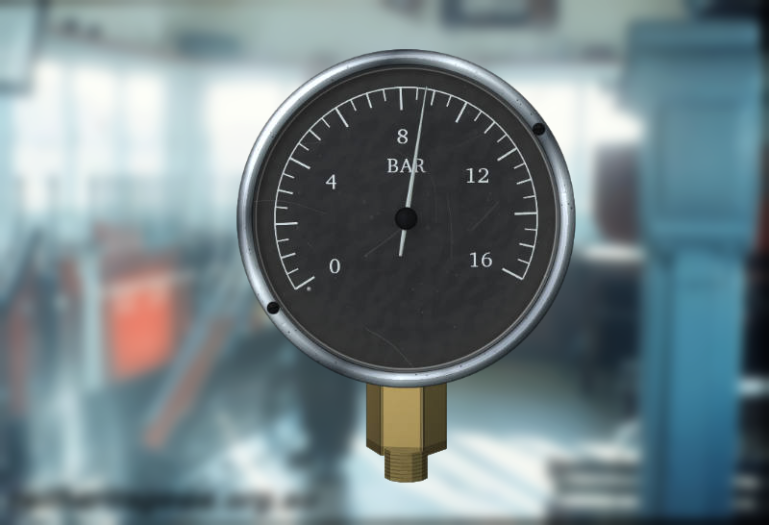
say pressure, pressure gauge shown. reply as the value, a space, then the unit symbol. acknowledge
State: 8.75 bar
